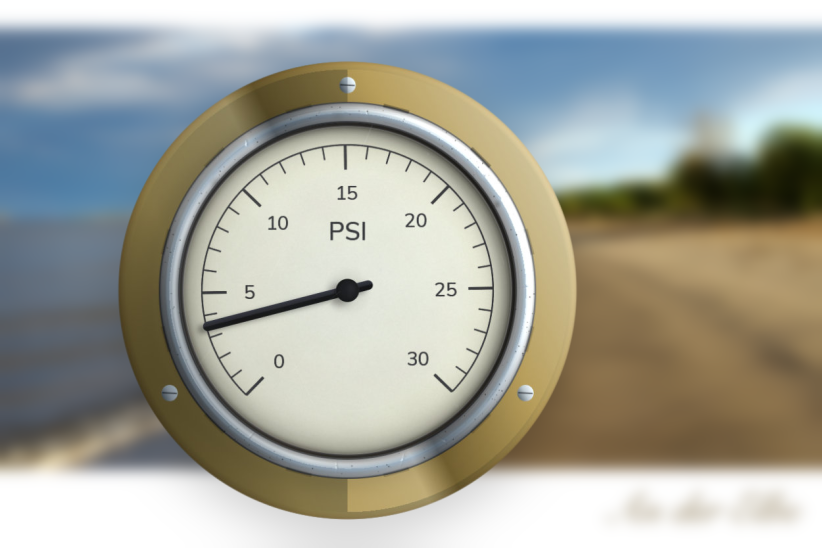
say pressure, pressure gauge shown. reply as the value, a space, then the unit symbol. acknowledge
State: 3.5 psi
